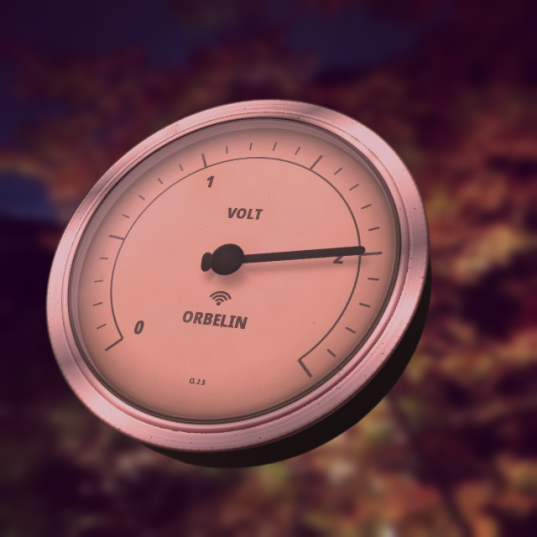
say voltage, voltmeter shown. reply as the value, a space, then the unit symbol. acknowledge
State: 2 V
